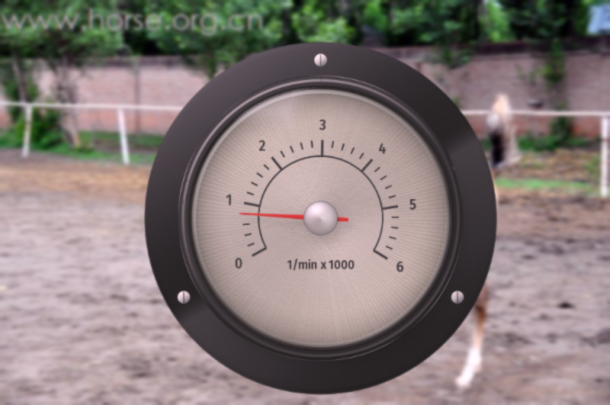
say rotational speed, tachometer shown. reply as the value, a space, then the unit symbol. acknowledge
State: 800 rpm
